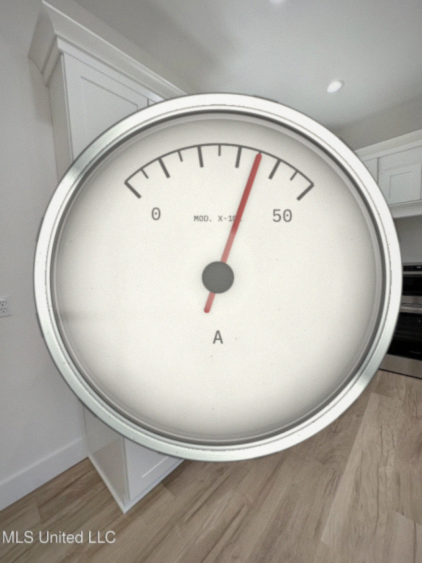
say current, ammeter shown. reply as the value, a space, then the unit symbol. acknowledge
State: 35 A
